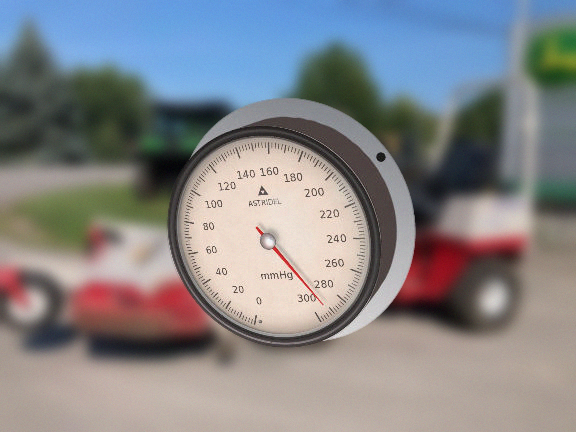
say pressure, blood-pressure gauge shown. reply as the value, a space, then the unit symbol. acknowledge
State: 290 mmHg
